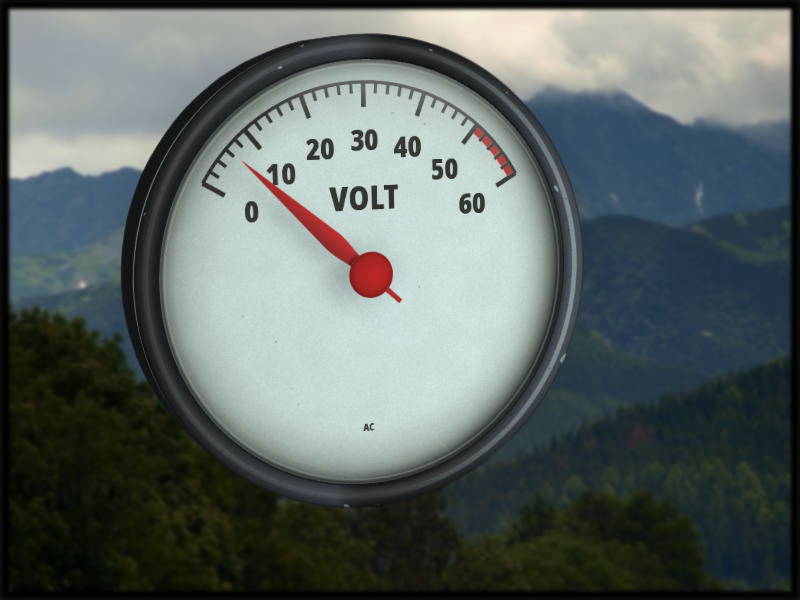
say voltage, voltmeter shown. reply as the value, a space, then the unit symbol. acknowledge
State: 6 V
